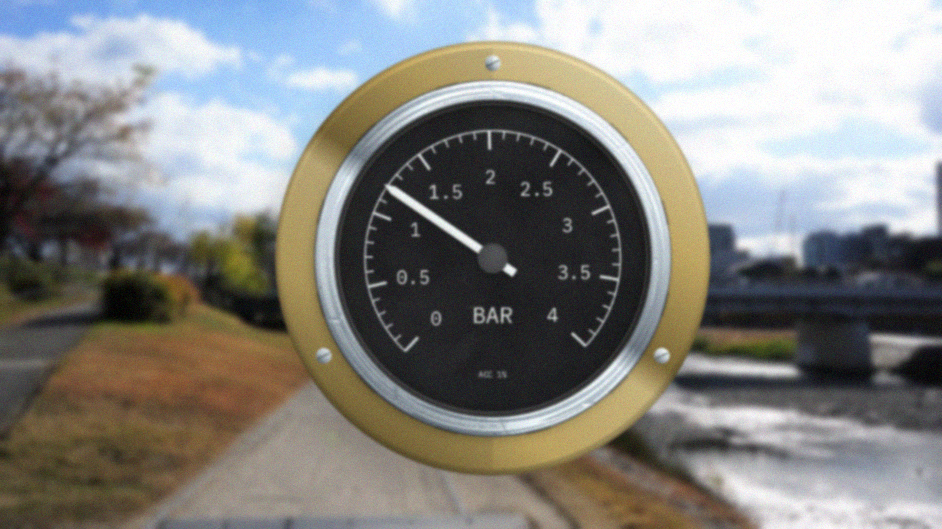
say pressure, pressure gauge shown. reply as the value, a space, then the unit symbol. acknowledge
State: 1.2 bar
